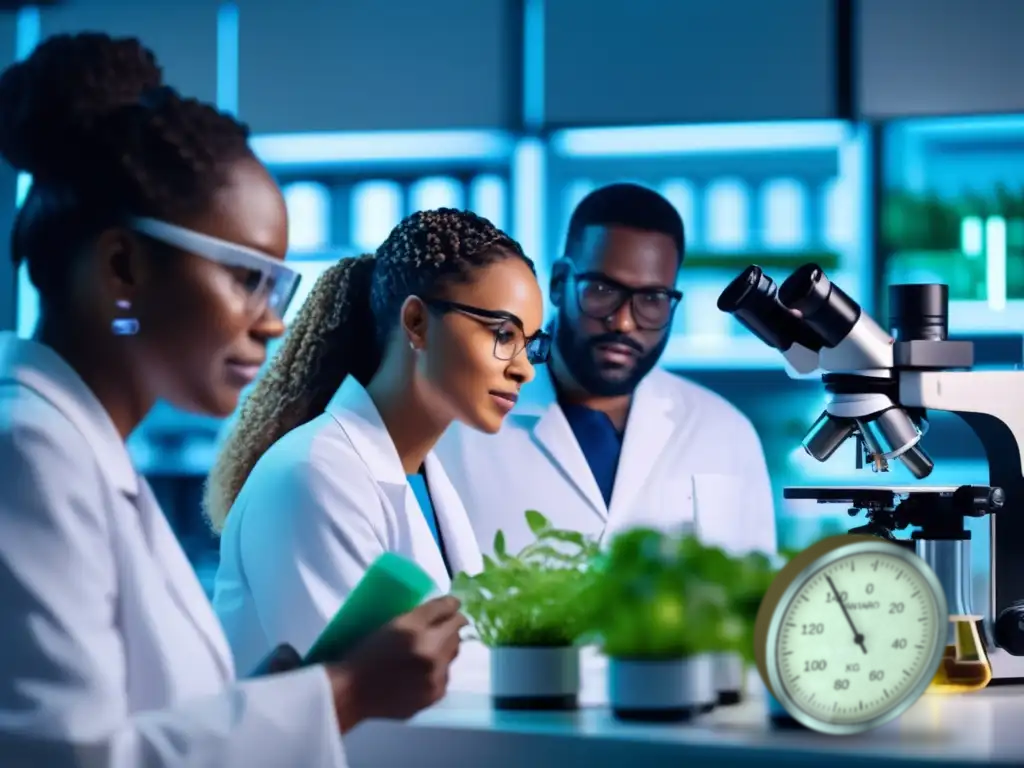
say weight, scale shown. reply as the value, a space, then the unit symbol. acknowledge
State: 140 kg
